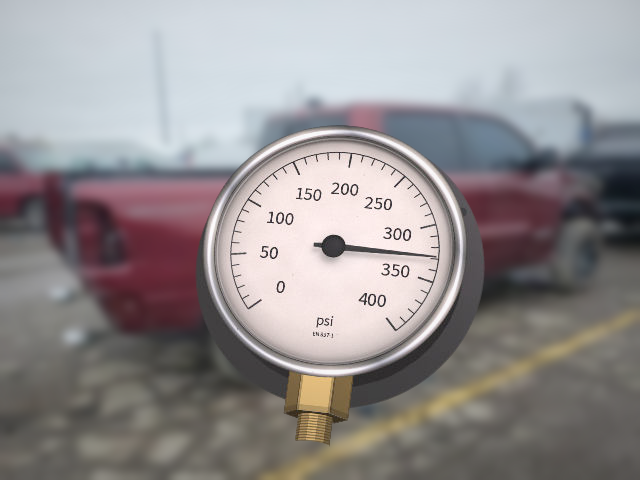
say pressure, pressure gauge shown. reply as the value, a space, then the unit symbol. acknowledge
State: 330 psi
